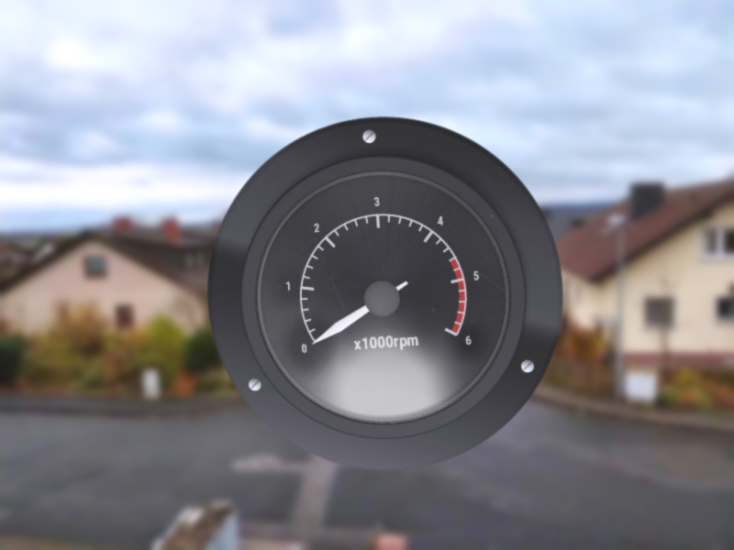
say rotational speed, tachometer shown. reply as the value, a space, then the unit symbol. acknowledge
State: 0 rpm
